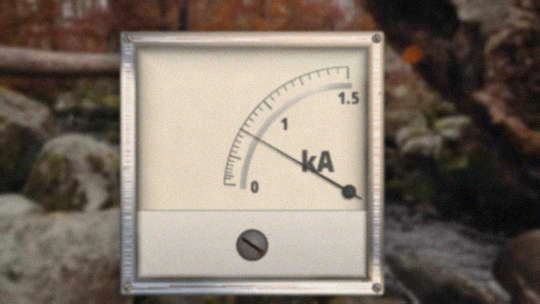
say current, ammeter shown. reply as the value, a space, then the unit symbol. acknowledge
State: 0.75 kA
